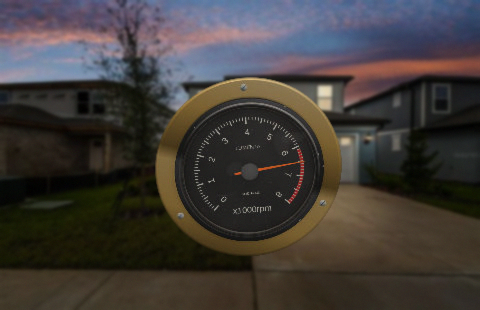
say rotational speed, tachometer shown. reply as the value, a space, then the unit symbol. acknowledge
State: 6500 rpm
